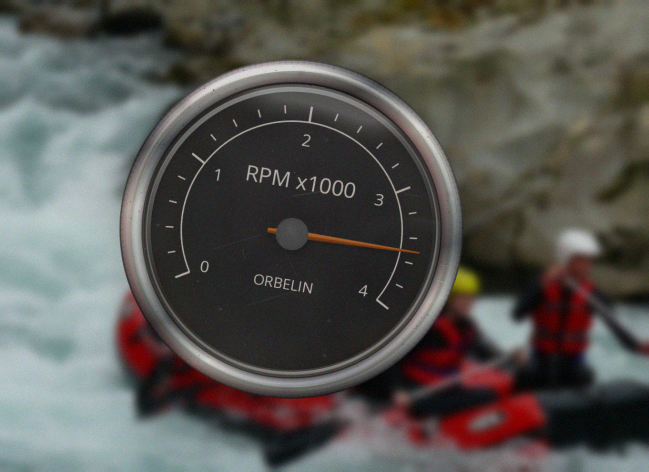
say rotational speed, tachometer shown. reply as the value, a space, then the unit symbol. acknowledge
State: 3500 rpm
